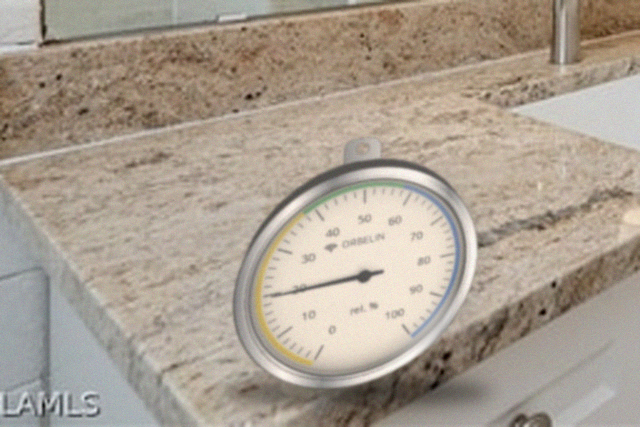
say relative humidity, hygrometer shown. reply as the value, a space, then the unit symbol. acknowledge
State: 20 %
